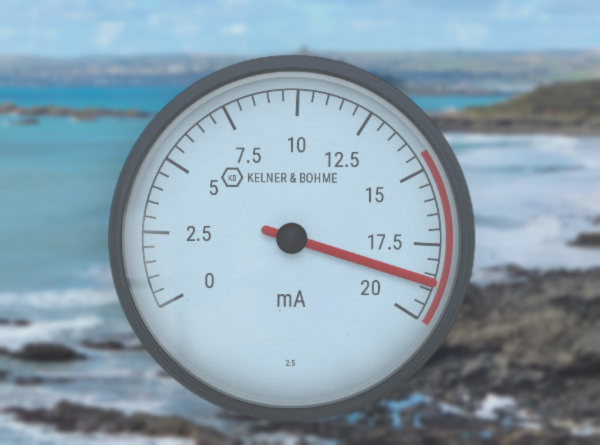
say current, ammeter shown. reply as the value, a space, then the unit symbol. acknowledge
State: 18.75 mA
